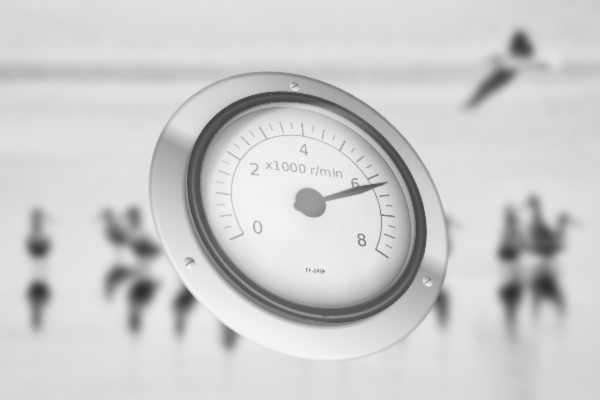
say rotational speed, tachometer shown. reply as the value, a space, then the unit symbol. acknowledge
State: 6250 rpm
